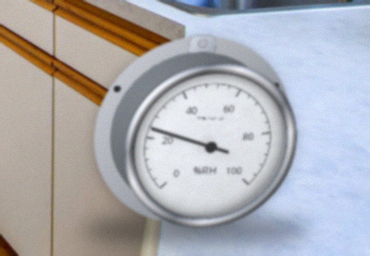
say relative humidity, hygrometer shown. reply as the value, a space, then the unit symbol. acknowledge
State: 24 %
